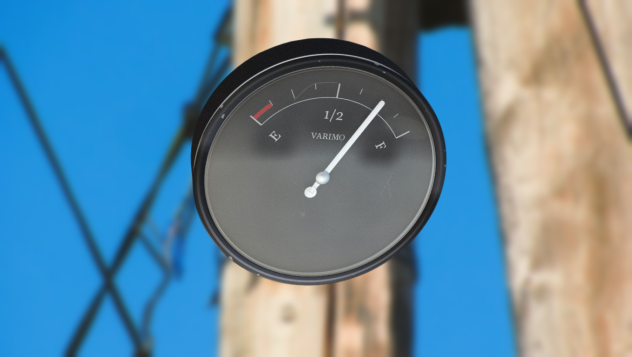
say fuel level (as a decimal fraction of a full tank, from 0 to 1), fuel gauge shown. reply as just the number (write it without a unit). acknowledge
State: 0.75
